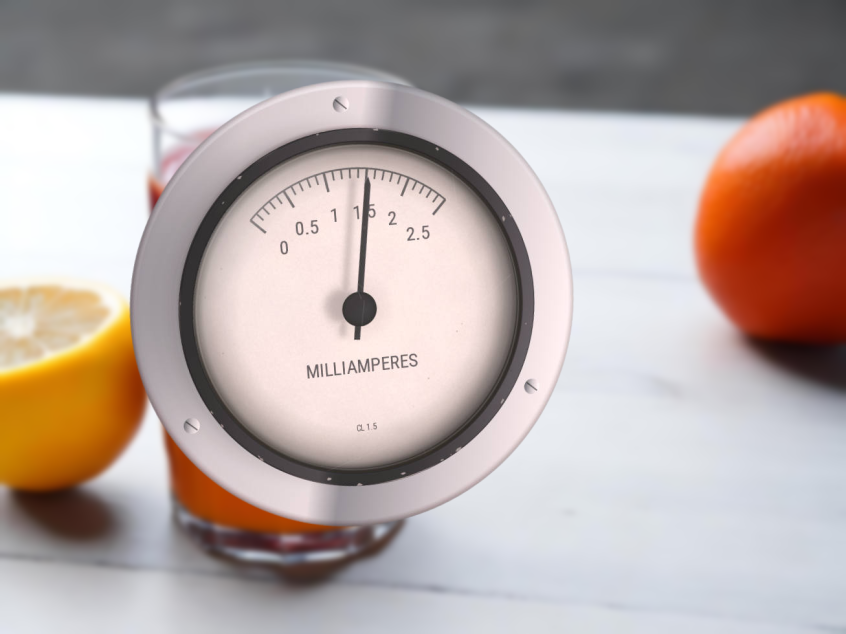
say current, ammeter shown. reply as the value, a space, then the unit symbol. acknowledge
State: 1.5 mA
